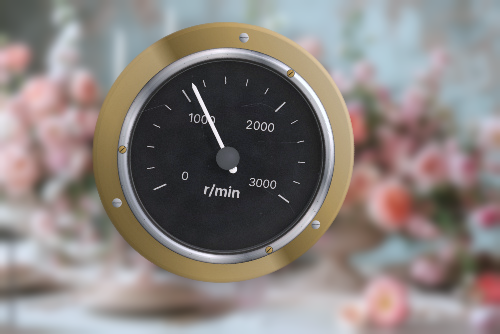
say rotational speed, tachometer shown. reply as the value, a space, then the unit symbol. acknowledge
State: 1100 rpm
